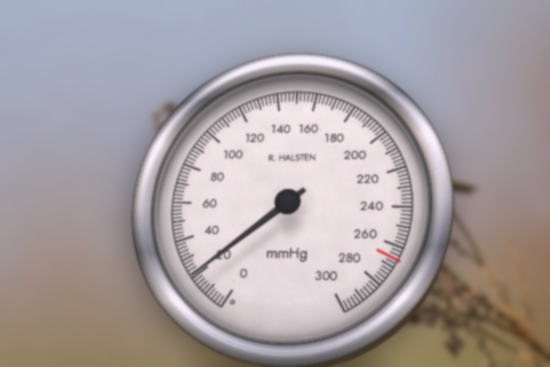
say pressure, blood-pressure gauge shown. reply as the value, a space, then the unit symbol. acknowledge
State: 20 mmHg
